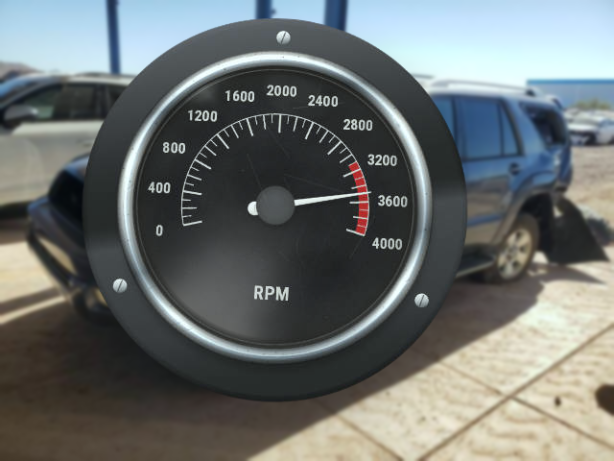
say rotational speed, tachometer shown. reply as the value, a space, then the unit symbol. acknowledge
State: 3500 rpm
